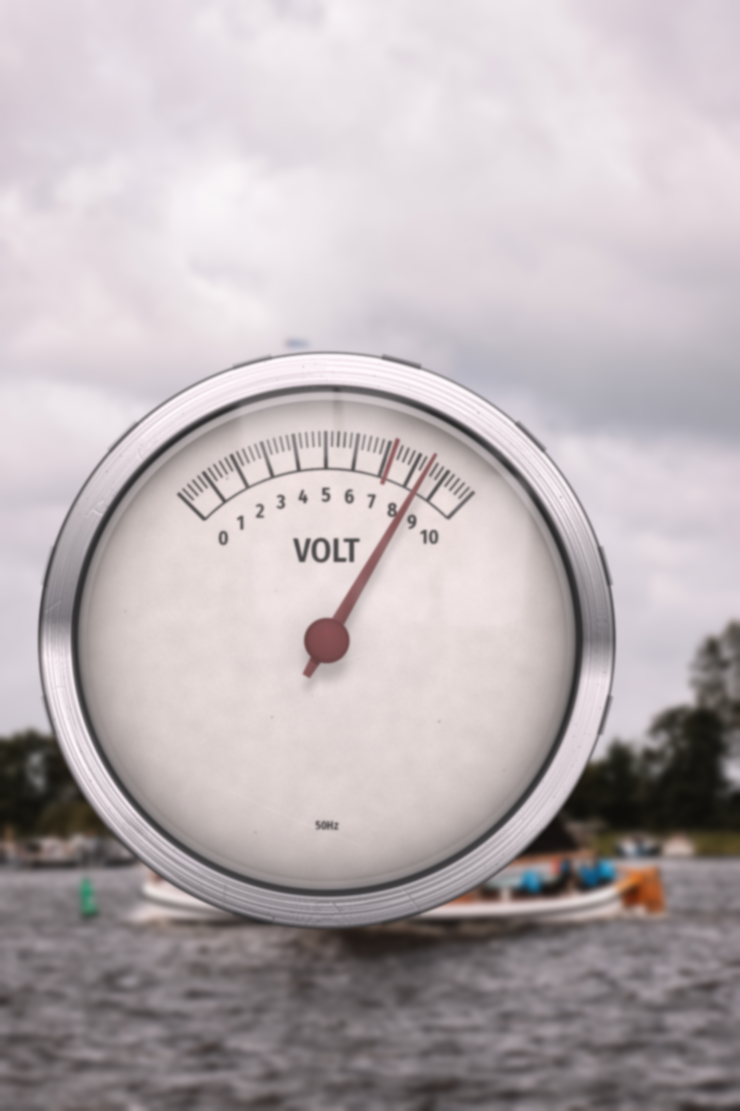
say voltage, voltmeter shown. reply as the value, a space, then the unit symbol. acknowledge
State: 8.4 V
